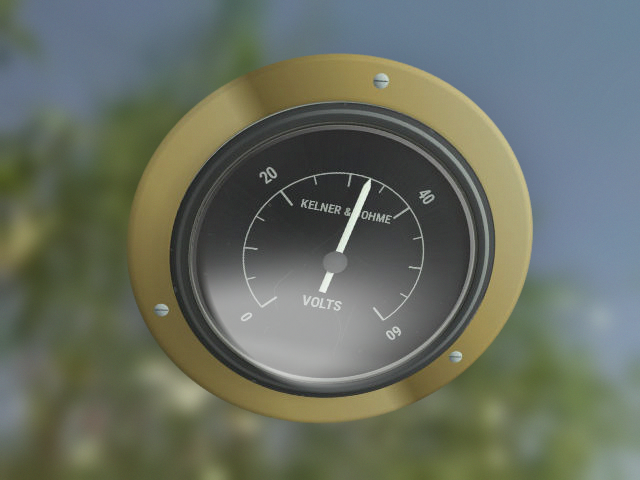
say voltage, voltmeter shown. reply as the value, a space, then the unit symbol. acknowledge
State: 32.5 V
